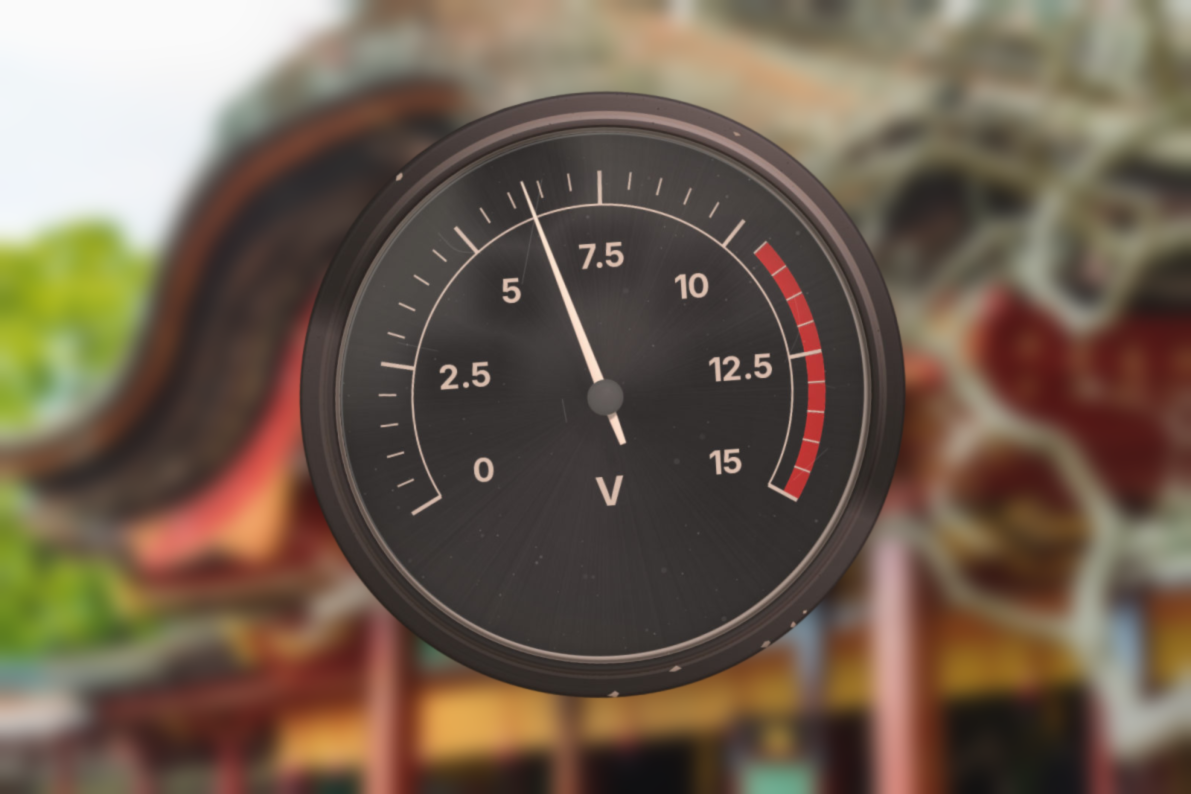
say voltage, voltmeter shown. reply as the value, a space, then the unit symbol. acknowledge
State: 6.25 V
